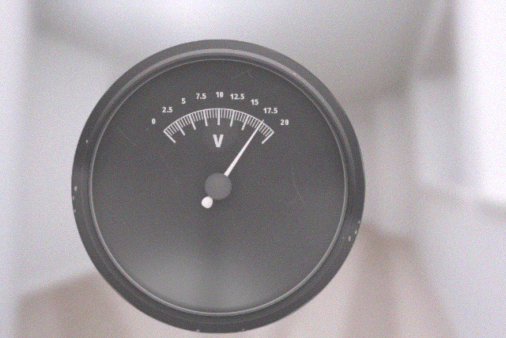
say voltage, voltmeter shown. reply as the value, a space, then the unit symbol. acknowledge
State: 17.5 V
